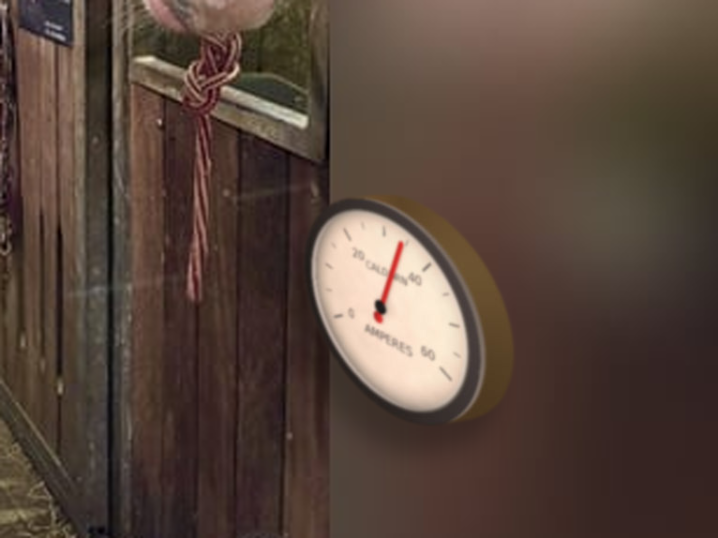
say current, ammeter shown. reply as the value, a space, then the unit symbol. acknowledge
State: 35 A
